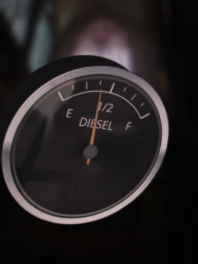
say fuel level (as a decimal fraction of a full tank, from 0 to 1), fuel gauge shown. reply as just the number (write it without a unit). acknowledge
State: 0.375
